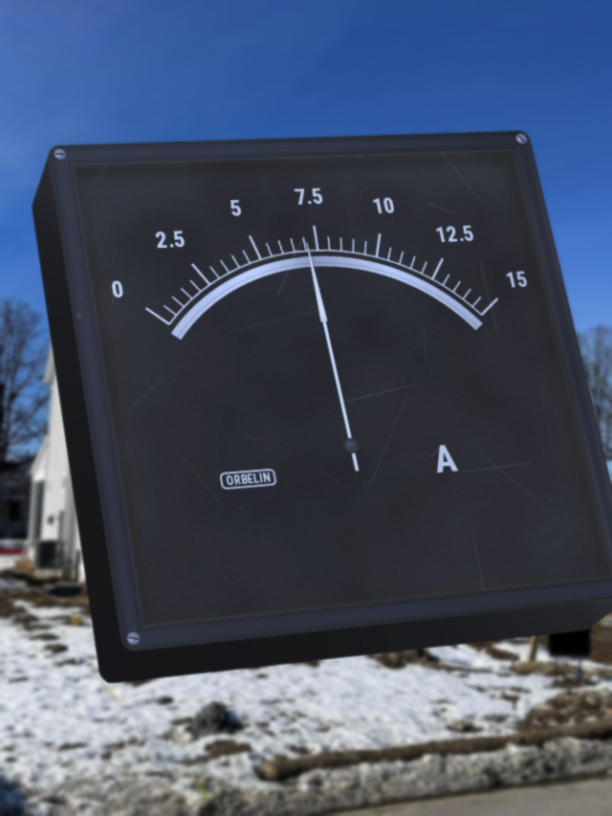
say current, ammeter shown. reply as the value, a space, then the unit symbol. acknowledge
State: 7 A
